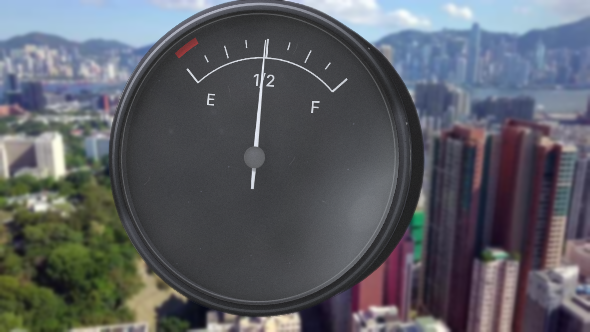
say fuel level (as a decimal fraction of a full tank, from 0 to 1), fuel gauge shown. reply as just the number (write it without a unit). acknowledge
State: 0.5
